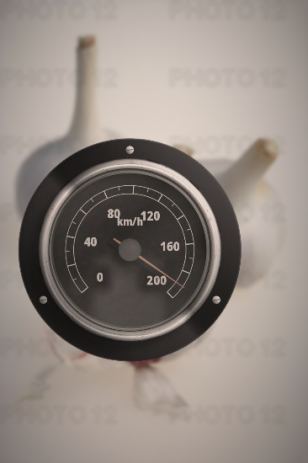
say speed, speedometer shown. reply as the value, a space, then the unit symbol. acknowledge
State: 190 km/h
